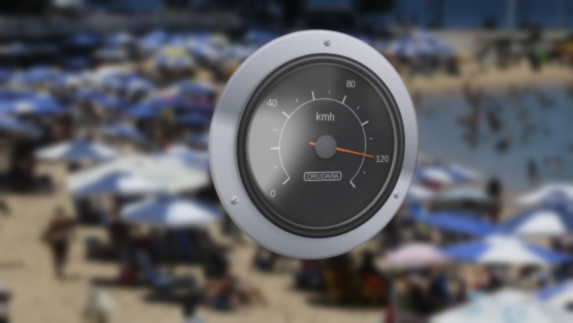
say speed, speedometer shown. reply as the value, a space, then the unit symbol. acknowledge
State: 120 km/h
